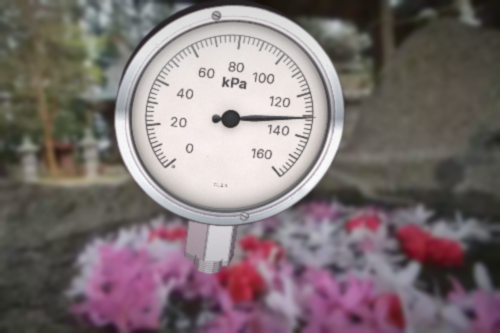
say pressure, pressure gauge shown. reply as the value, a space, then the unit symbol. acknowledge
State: 130 kPa
